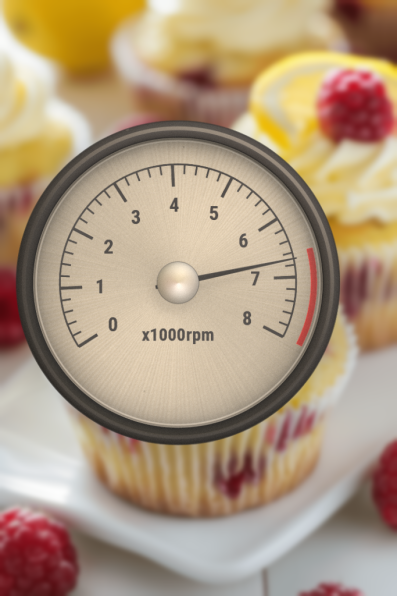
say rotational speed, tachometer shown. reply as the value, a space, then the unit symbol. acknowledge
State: 6700 rpm
